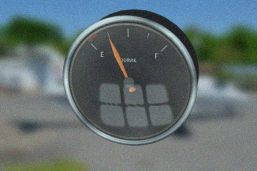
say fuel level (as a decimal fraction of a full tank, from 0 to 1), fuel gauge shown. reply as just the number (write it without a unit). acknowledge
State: 0.25
